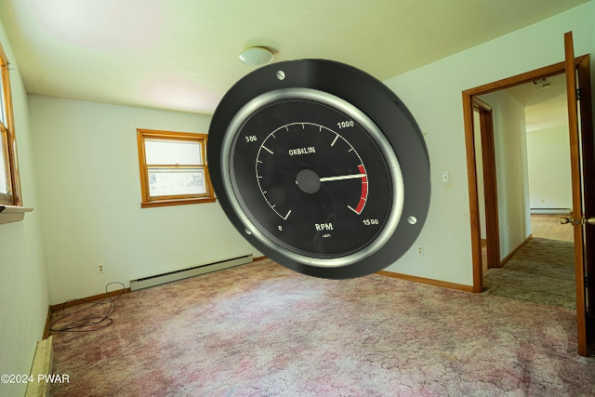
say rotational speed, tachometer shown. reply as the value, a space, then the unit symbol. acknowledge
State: 1250 rpm
